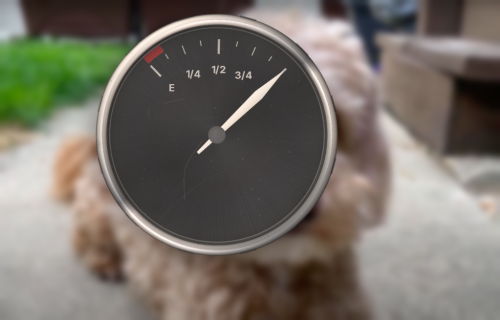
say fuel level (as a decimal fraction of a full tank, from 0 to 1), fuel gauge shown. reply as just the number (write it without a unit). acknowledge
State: 1
